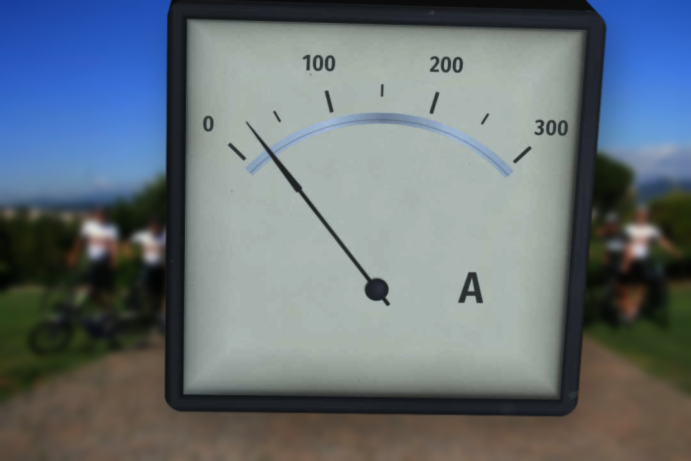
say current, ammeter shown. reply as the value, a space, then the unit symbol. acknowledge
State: 25 A
